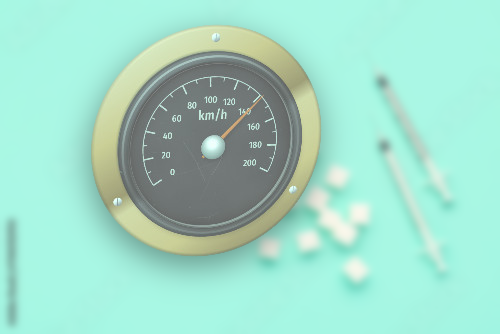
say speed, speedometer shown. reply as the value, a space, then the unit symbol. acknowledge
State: 140 km/h
